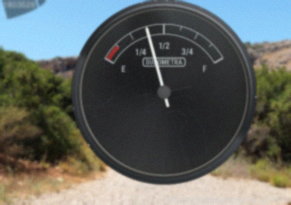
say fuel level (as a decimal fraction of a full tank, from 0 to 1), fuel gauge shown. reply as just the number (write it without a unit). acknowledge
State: 0.375
